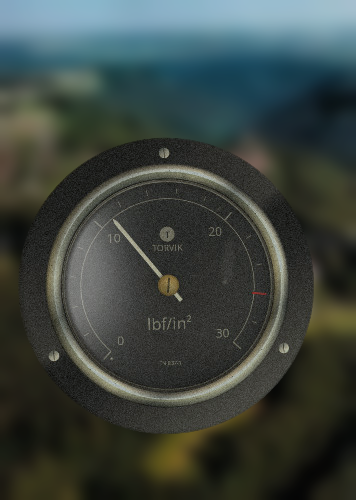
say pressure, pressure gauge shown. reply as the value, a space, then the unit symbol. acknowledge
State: 11 psi
